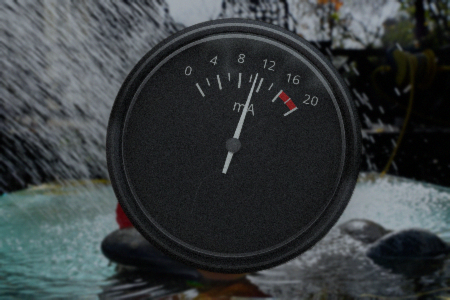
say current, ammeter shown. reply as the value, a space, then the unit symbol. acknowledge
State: 11 mA
